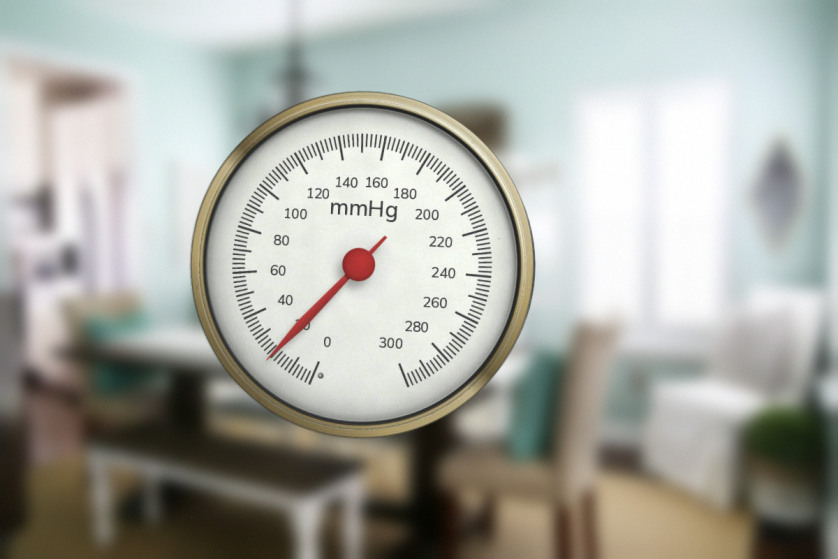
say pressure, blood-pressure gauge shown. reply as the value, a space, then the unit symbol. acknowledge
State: 20 mmHg
